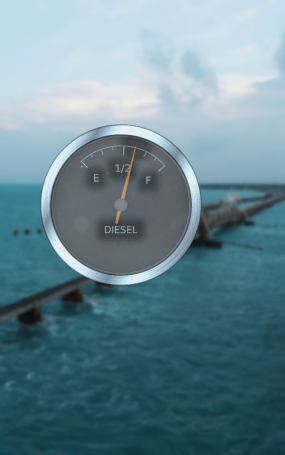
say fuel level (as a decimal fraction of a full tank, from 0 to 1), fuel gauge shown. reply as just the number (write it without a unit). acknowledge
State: 0.625
